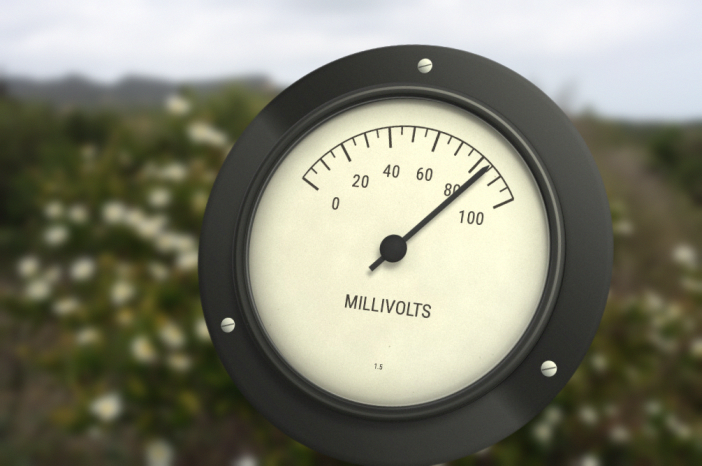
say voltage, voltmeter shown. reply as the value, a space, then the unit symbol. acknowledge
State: 85 mV
